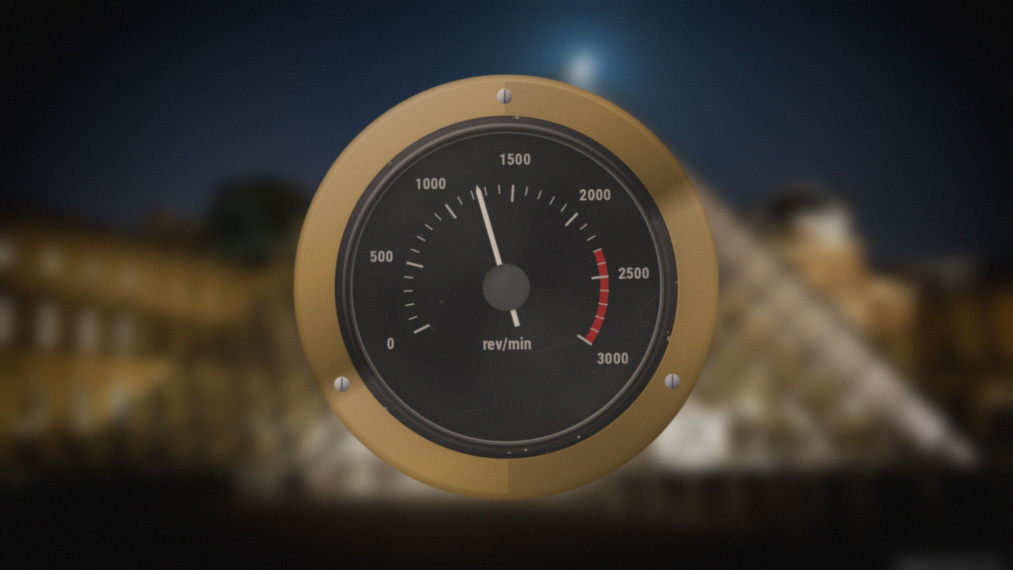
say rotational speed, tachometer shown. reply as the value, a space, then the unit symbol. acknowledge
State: 1250 rpm
